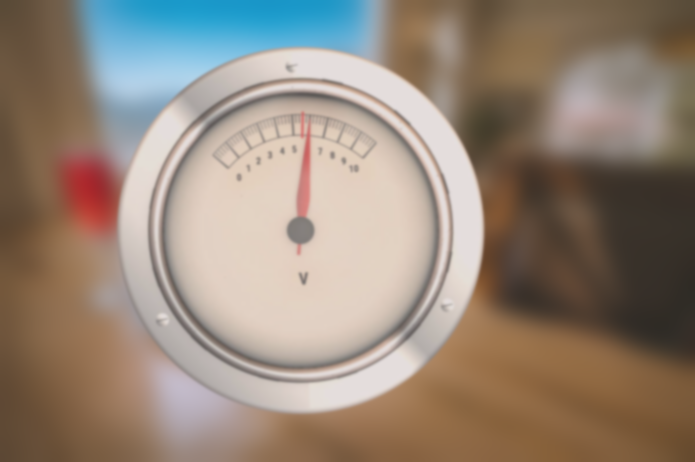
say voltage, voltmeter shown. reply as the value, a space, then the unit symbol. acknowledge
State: 6 V
